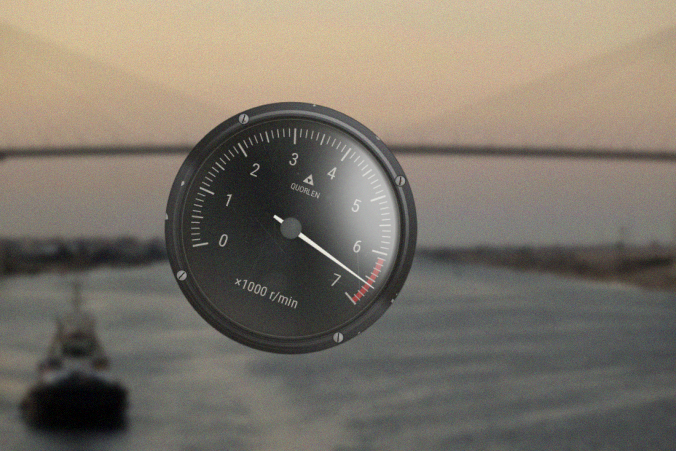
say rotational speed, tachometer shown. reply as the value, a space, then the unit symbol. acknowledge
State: 6600 rpm
